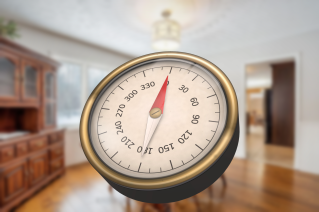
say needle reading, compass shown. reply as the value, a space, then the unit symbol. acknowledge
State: 0 °
